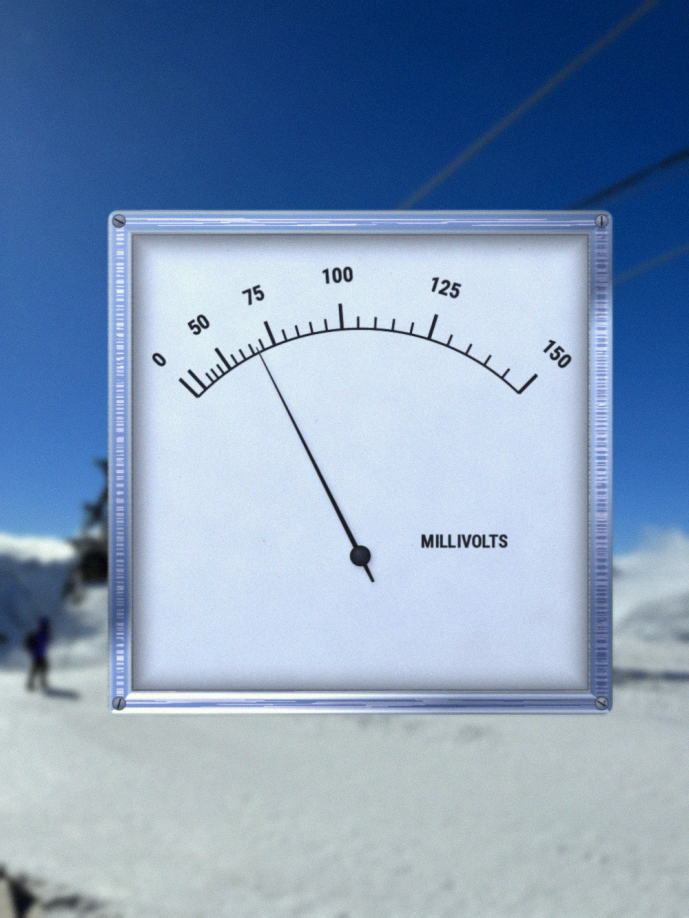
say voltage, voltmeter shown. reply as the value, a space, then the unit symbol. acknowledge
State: 67.5 mV
